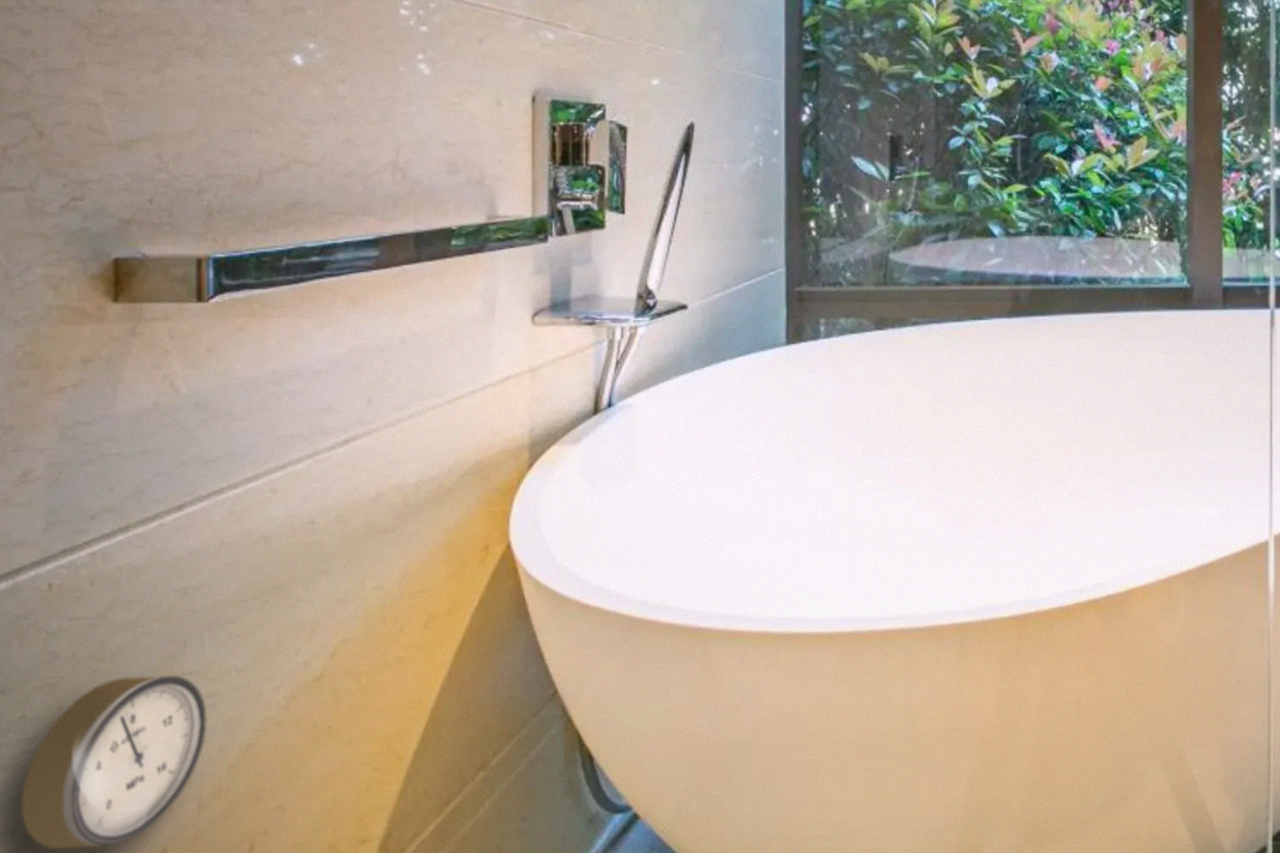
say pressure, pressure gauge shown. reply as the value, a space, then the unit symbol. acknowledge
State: 7 MPa
